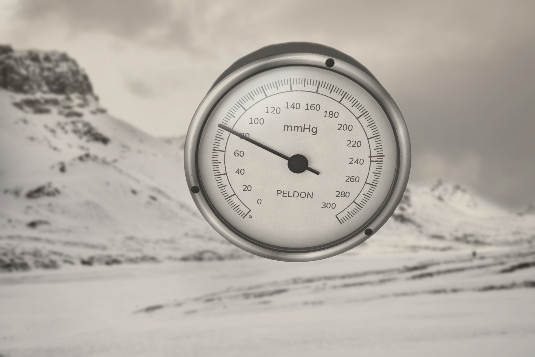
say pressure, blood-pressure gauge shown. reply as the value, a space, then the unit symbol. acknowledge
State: 80 mmHg
